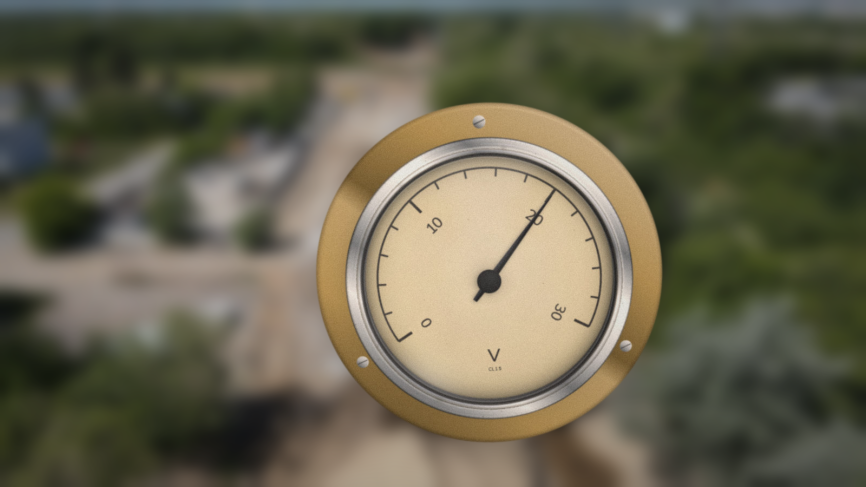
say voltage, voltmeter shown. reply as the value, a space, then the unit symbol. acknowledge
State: 20 V
